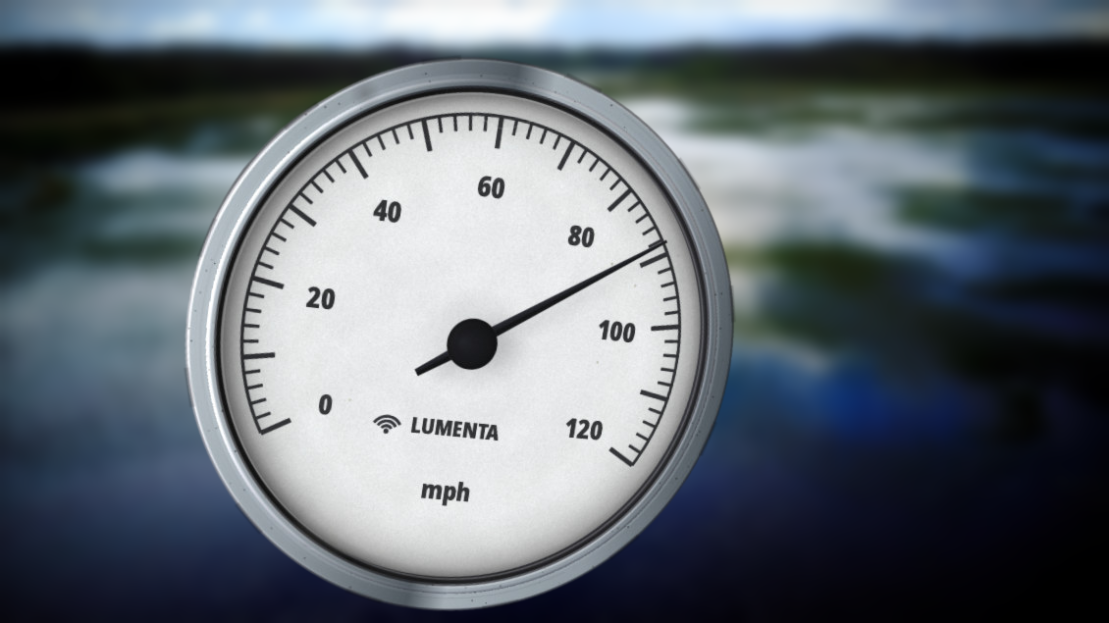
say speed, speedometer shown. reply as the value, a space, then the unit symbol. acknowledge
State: 88 mph
